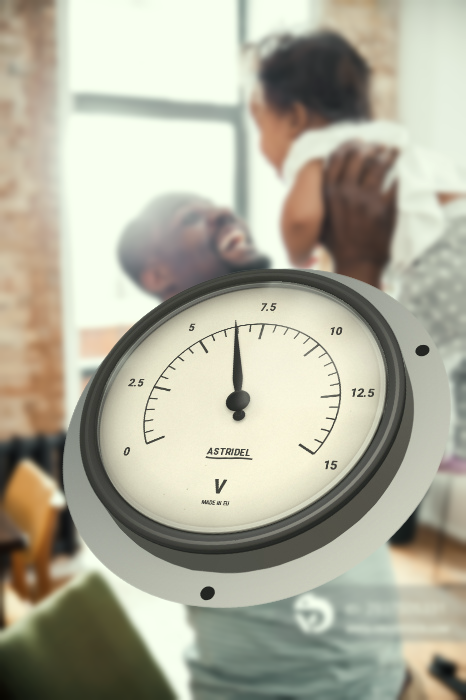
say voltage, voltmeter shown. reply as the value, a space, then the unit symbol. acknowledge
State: 6.5 V
